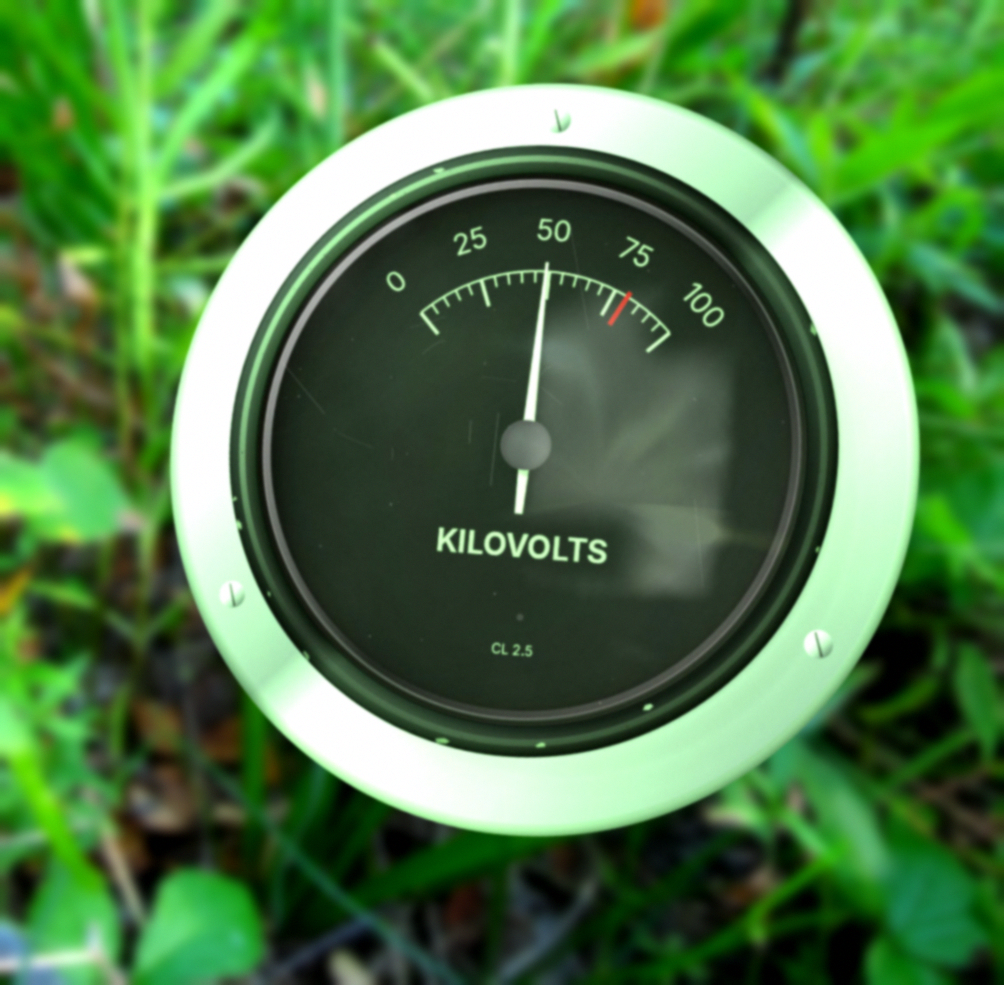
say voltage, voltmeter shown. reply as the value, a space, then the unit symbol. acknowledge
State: 50 kV
